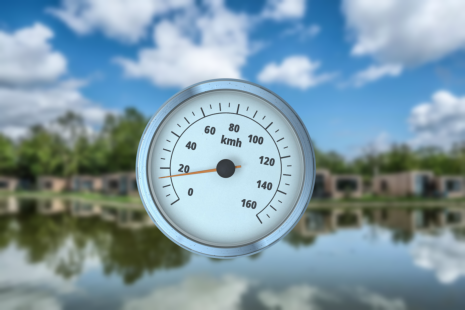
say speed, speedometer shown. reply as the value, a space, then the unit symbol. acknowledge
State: 15 km/h
